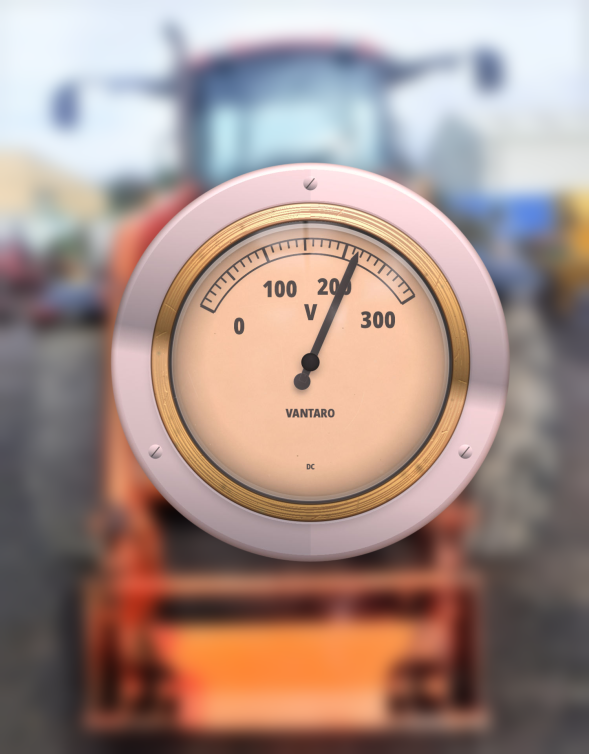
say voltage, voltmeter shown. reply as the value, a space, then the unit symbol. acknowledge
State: 215 V
